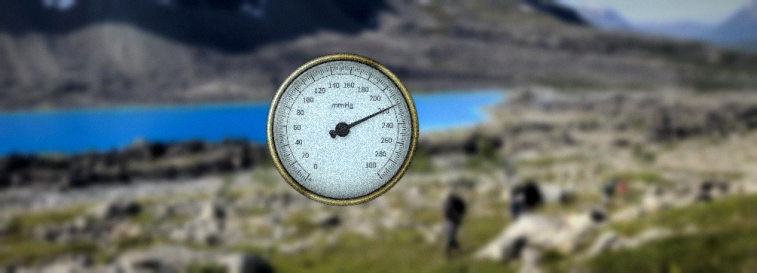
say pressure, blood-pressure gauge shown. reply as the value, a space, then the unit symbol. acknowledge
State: 220 mmHg
